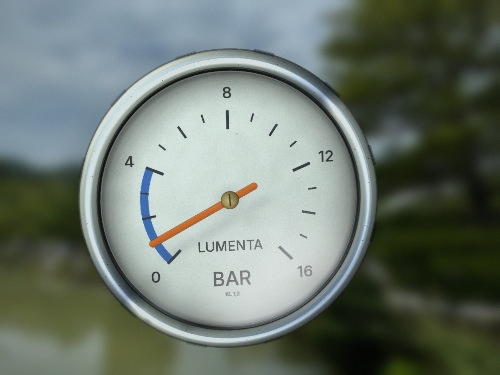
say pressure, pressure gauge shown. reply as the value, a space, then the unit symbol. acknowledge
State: 1 bar
